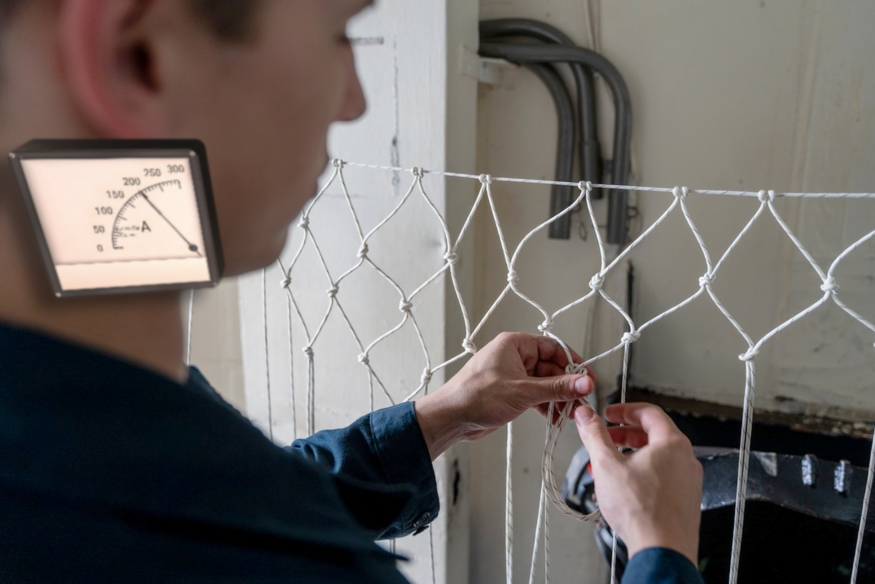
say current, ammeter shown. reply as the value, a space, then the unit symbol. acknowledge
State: 200 A
